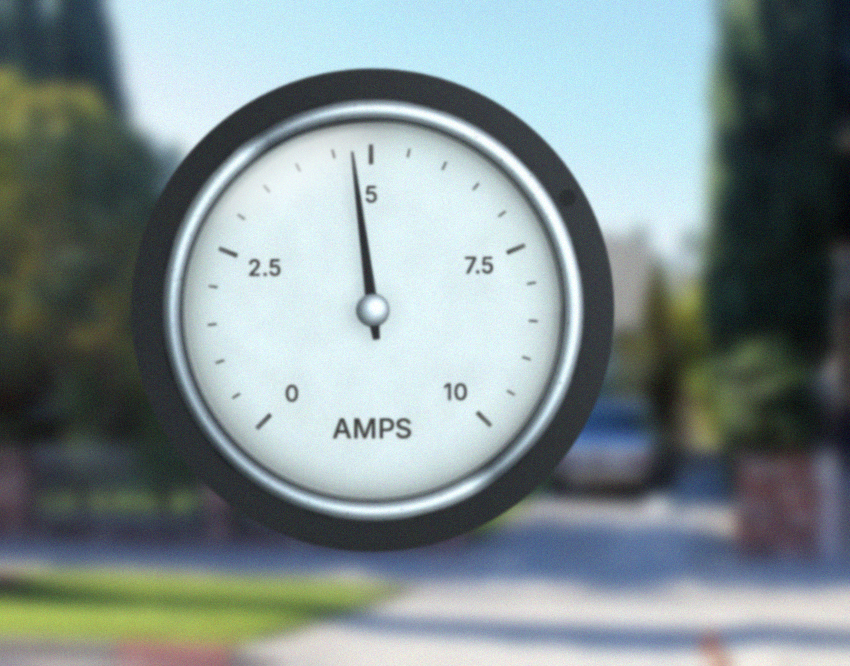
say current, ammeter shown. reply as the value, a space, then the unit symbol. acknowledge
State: 4.75 A
